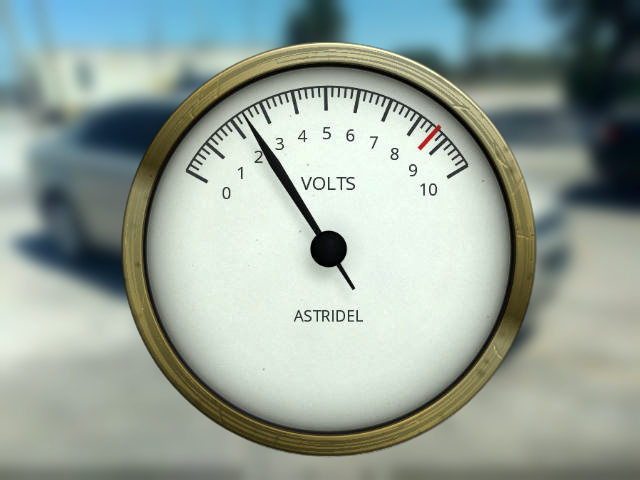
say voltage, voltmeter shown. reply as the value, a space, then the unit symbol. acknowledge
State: 2.4 V
